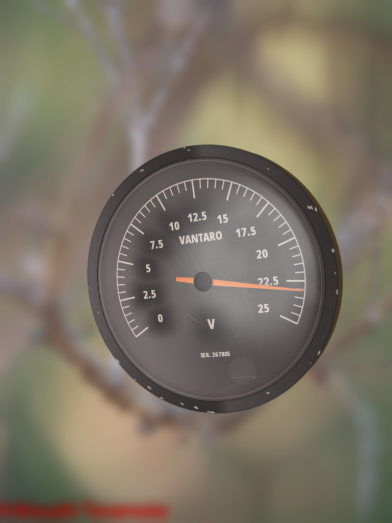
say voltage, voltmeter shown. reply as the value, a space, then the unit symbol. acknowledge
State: 23 V
